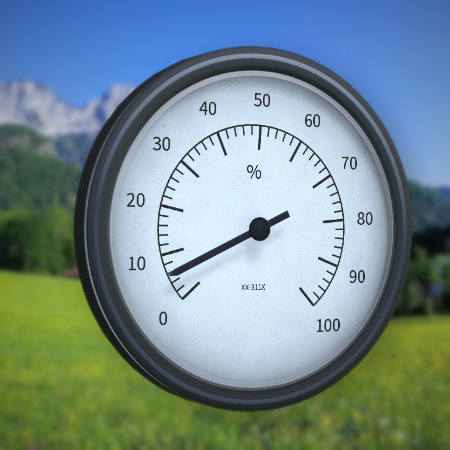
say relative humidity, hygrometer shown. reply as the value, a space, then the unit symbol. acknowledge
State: 6 %
